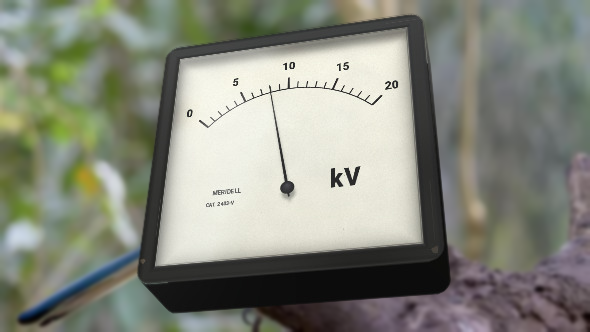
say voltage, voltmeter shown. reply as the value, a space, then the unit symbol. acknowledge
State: 8 kV
